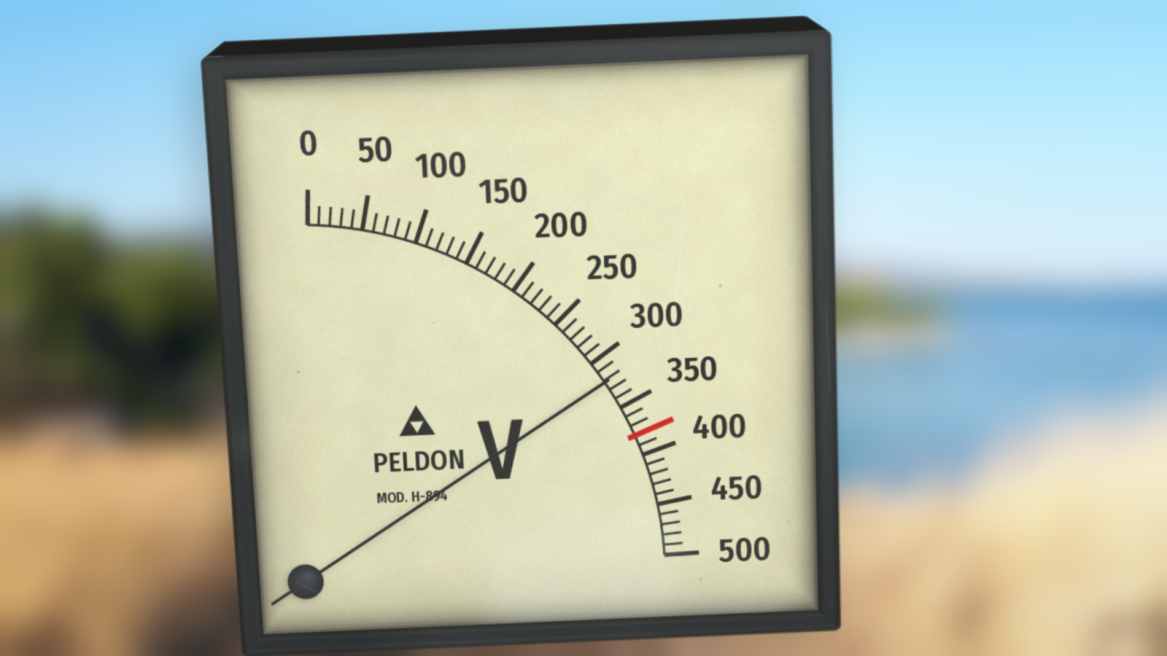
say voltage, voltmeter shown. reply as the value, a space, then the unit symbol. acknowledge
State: 320 V
